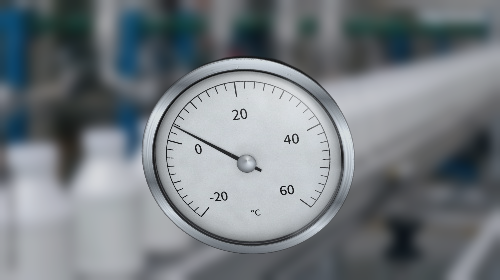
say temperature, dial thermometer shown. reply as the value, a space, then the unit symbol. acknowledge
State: 4 °C
